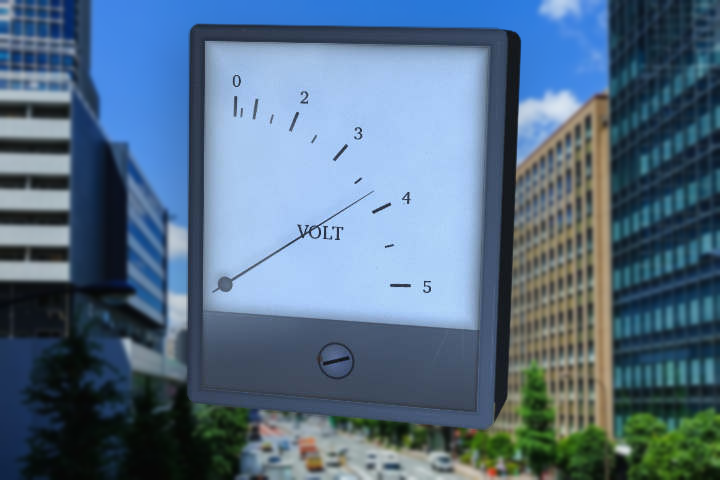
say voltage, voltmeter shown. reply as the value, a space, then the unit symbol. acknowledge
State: 3.75 V
